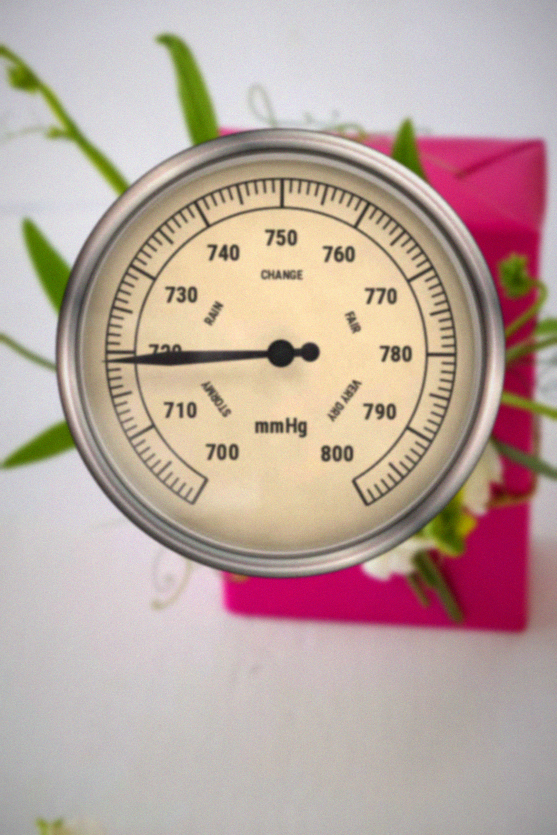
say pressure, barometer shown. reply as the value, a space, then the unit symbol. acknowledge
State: 719 mmHg
